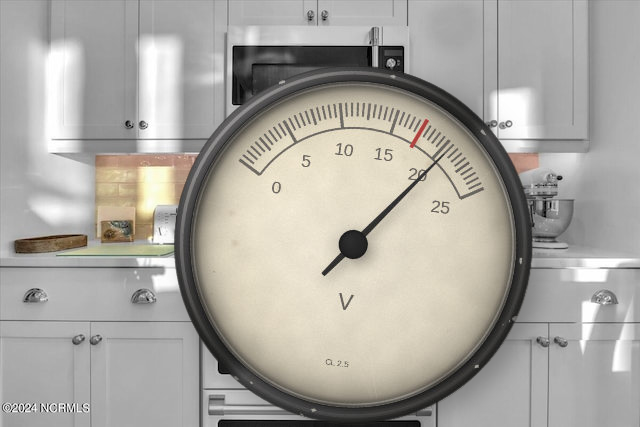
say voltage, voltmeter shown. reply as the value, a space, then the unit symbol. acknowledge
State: 20.5 V
